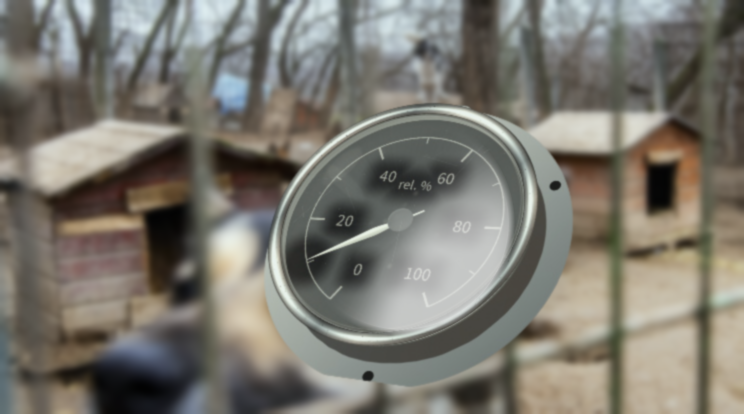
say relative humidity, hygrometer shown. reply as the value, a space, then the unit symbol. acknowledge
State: 10 %
